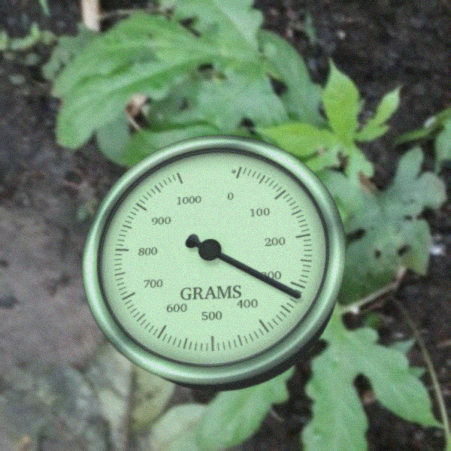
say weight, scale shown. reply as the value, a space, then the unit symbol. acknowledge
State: 320 g
